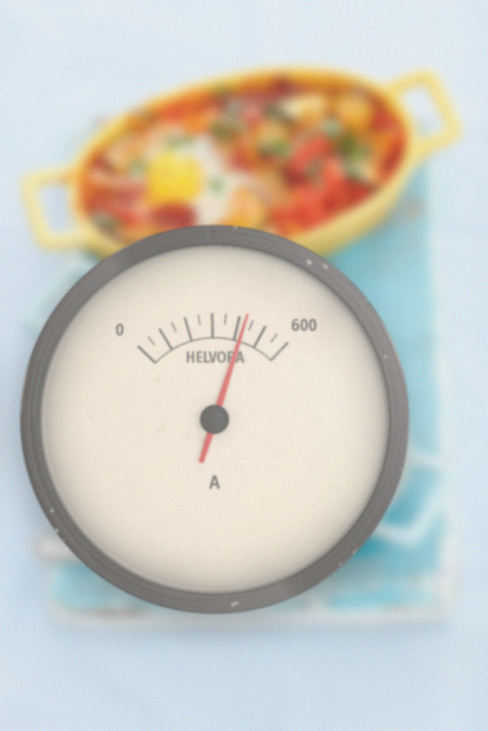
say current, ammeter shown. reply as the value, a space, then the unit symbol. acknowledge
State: 425 A
